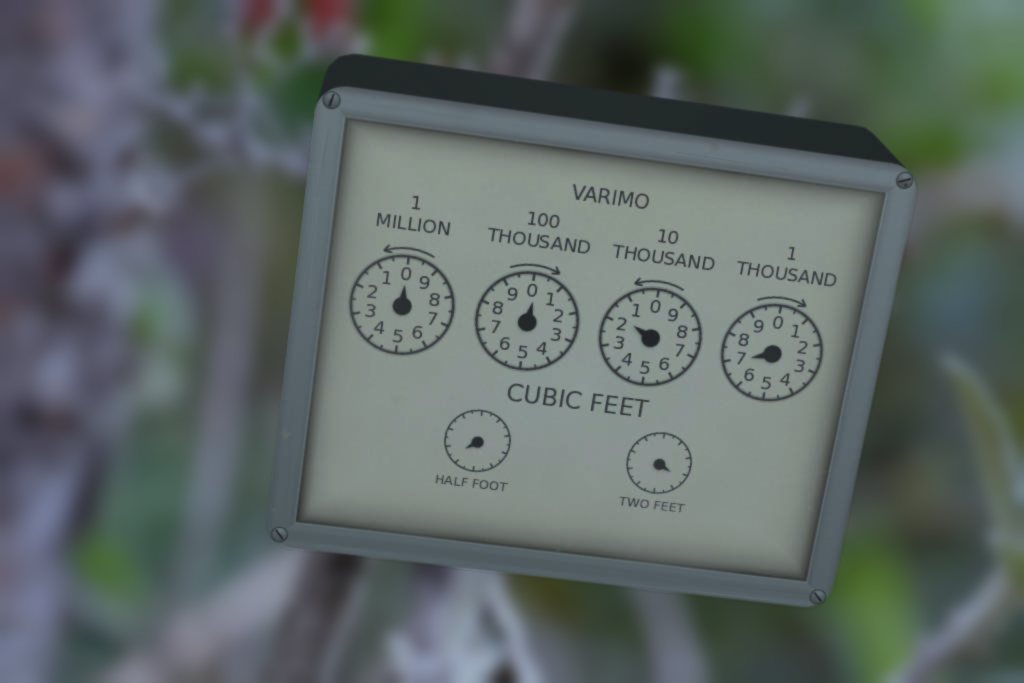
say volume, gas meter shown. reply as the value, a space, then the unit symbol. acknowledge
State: 1700 ft³
